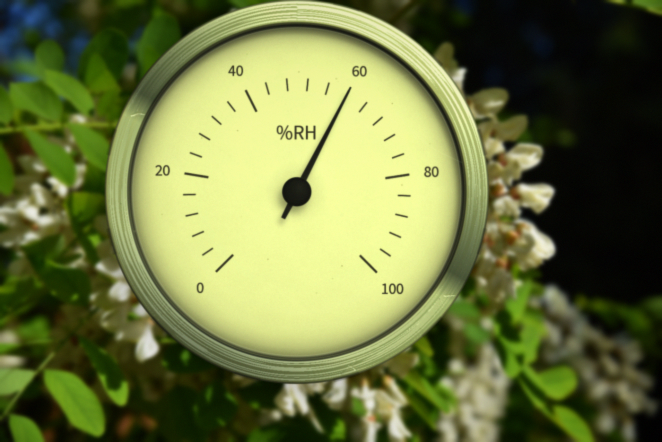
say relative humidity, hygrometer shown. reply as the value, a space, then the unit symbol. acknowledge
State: 60 %
